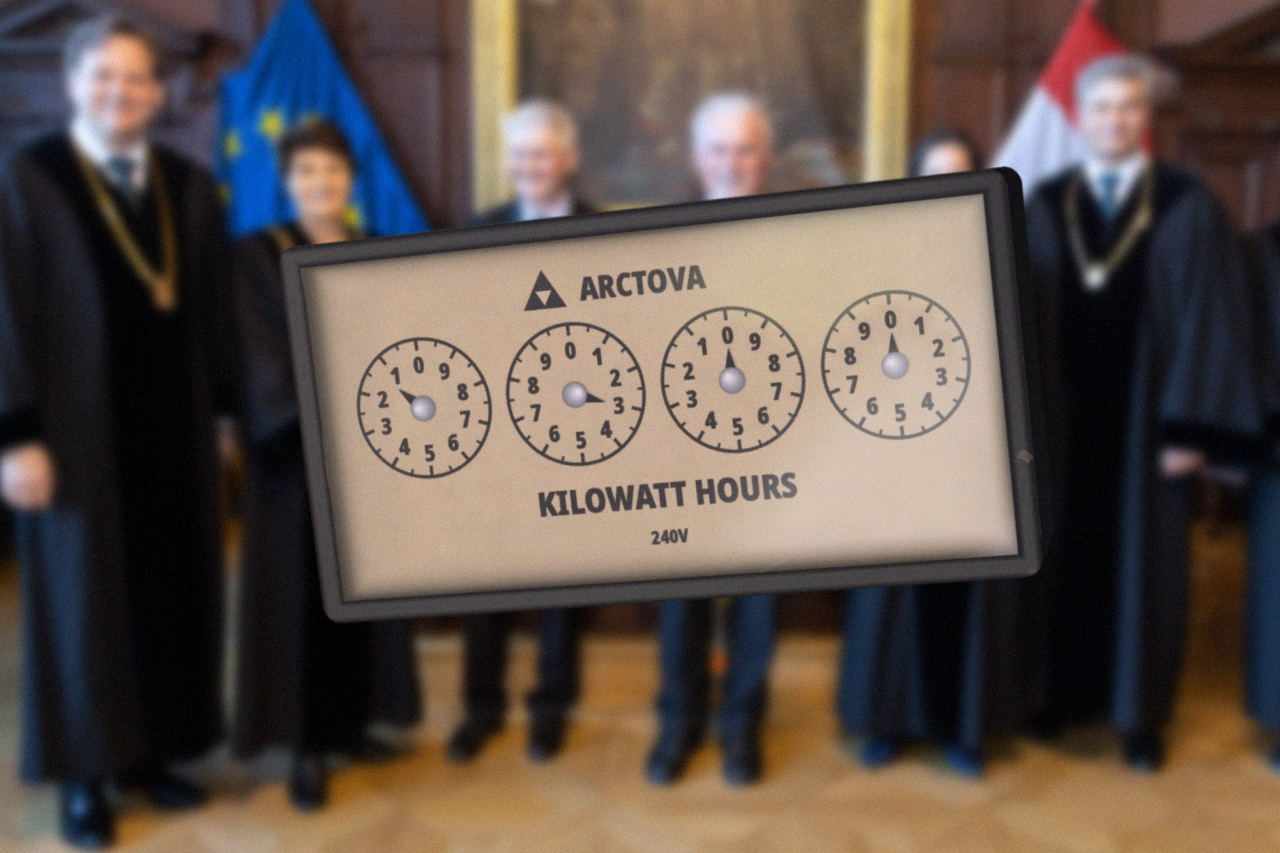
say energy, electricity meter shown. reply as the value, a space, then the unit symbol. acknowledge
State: 1300 kWh
